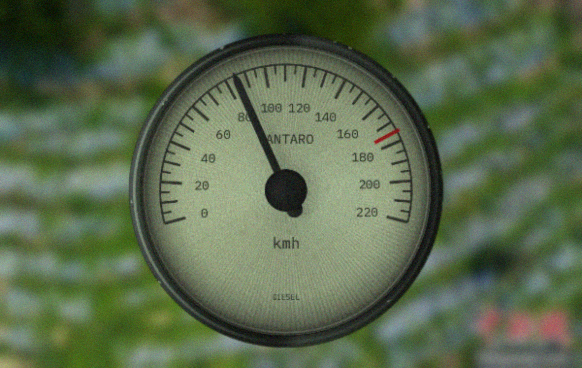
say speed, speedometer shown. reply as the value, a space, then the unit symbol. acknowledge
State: 85 km/h
